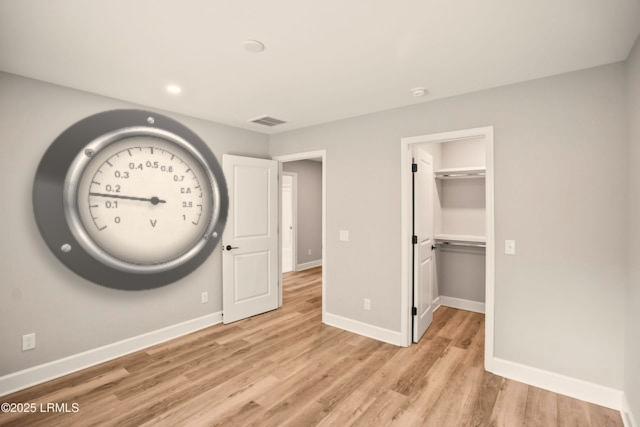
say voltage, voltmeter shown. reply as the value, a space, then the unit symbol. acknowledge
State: 0.15 V
